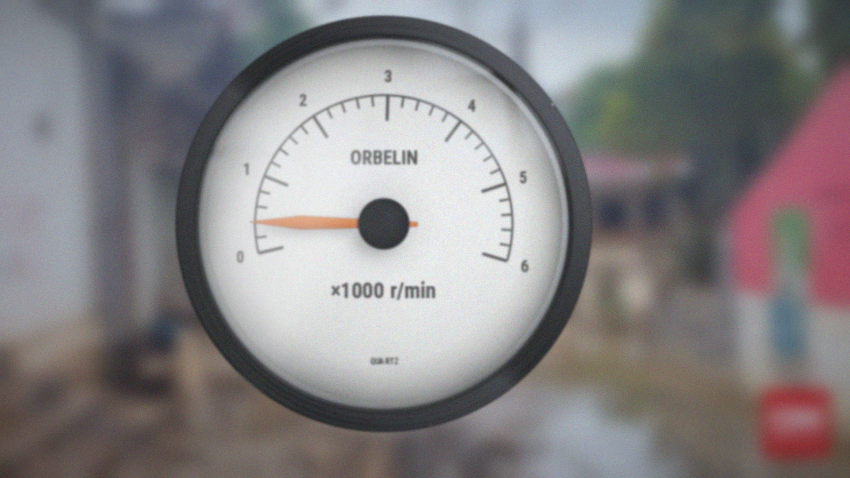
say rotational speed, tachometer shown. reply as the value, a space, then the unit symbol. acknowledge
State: 400 rpm
